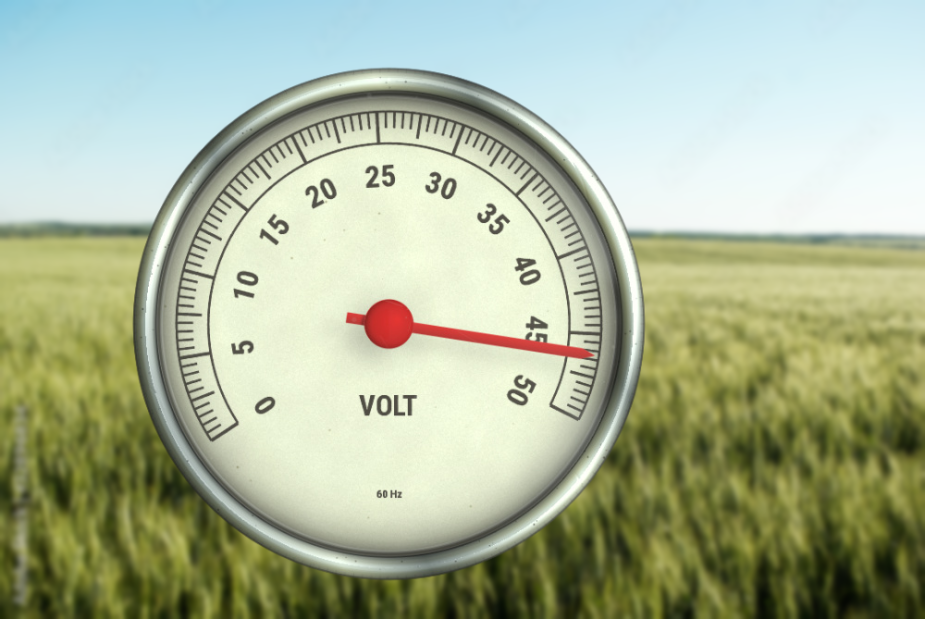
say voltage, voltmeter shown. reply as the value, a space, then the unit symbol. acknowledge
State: 46.25 V
